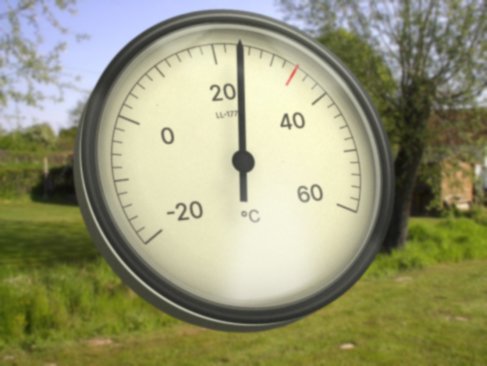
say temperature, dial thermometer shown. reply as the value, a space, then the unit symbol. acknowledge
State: 24 °C
